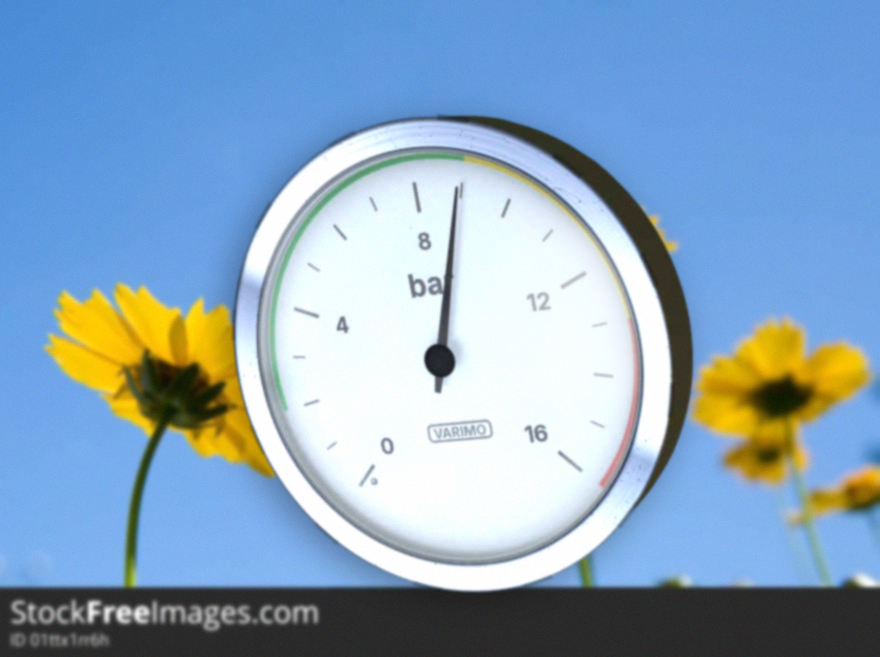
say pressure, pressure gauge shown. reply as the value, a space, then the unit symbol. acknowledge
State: 9 bar
